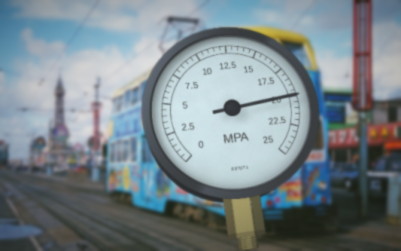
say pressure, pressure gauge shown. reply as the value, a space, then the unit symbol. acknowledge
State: 20 MPa
